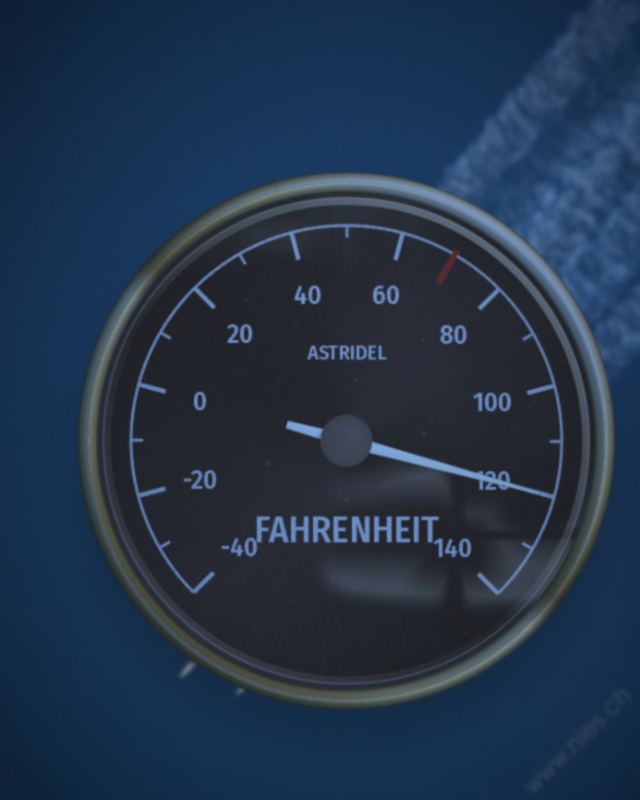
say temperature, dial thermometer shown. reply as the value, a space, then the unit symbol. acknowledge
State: 120 °F
